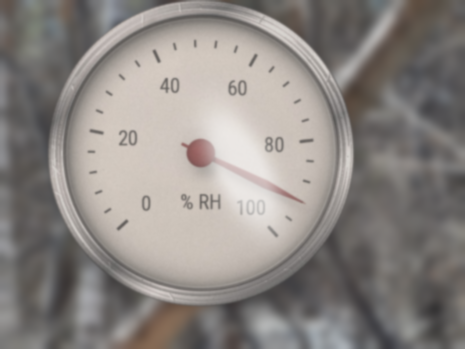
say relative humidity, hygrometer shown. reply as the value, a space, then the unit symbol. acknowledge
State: 92 %
